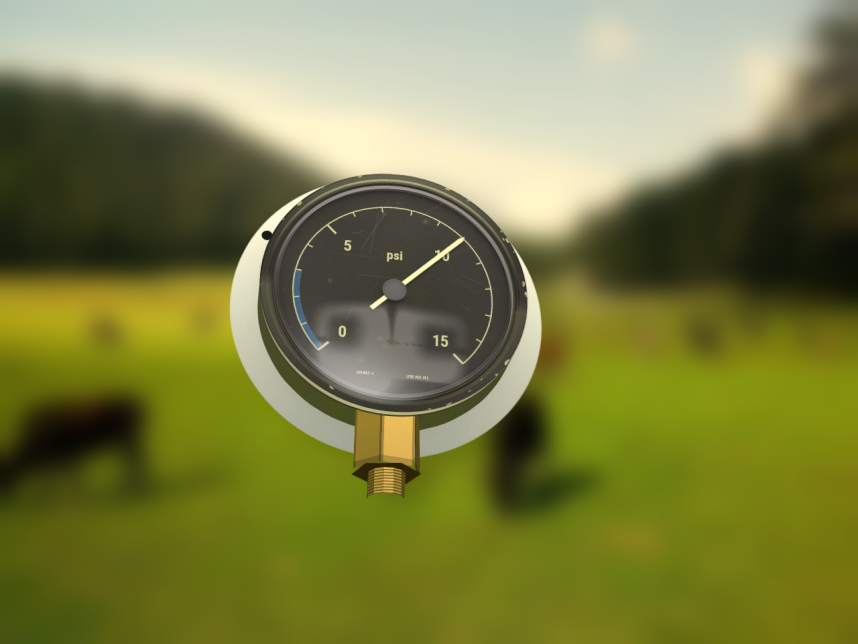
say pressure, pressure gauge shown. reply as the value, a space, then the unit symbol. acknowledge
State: 10 psi
